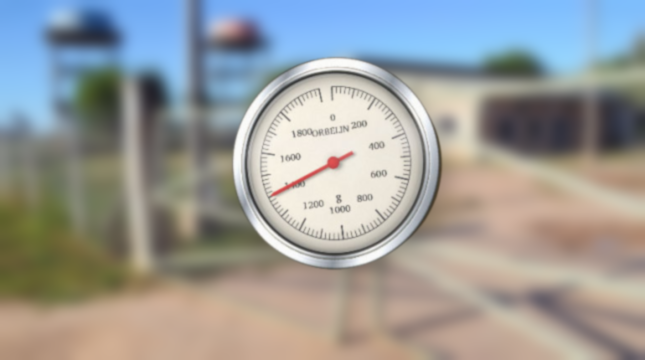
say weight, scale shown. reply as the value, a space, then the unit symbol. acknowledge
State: 1400 g
